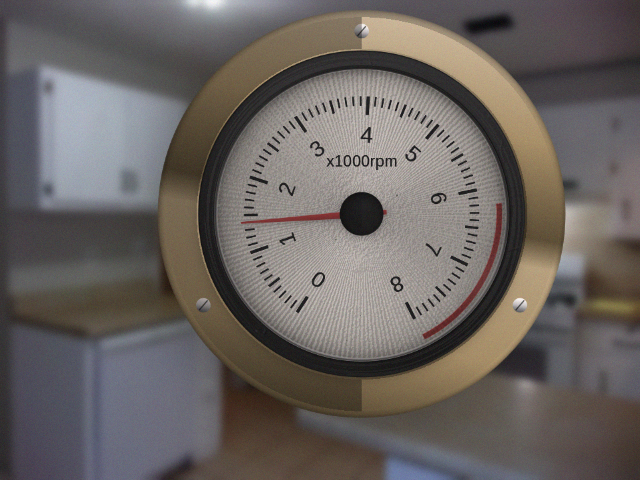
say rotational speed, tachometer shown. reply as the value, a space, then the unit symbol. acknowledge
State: 1400 rpm
